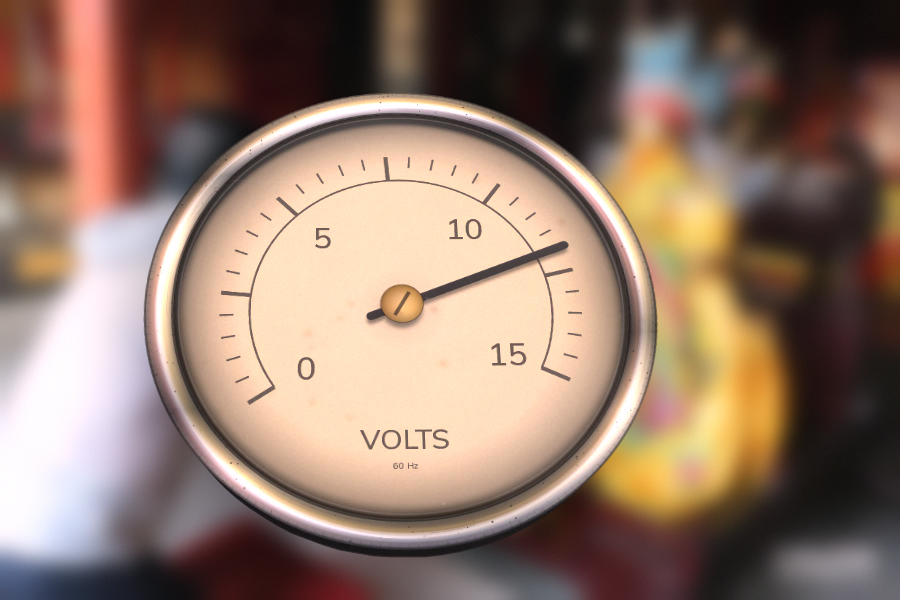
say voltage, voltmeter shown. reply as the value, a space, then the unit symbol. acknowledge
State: 12 V
